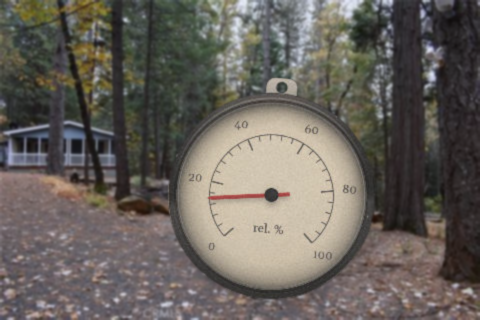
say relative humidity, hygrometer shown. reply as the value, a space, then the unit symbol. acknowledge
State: 14 %
